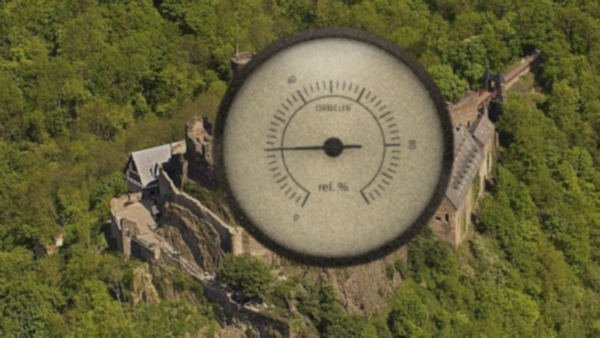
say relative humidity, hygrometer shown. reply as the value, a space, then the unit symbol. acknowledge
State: 20 %
